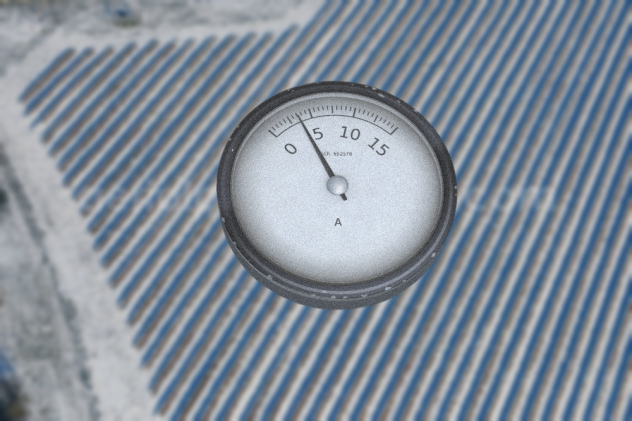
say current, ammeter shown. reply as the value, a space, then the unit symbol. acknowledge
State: 3.5 A
